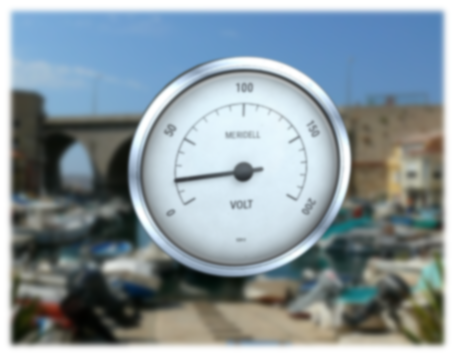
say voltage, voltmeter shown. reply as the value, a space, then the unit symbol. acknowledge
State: 20 V
